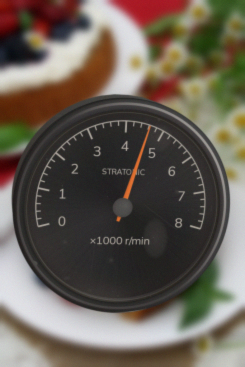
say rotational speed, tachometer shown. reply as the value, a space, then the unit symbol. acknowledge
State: 4600 rpm
